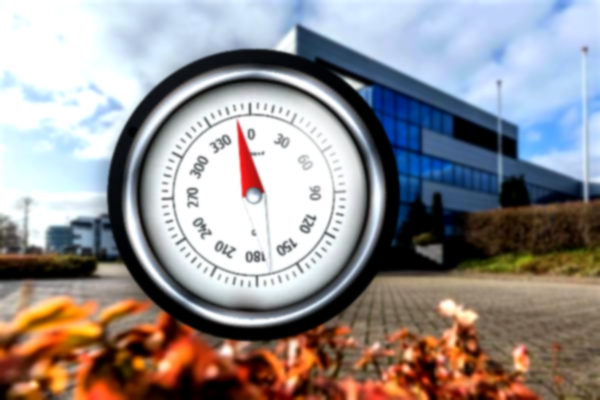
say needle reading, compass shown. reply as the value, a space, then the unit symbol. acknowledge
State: 350 °
